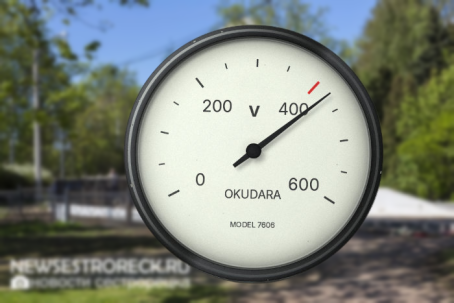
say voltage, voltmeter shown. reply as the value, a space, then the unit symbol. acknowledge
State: 425 V
